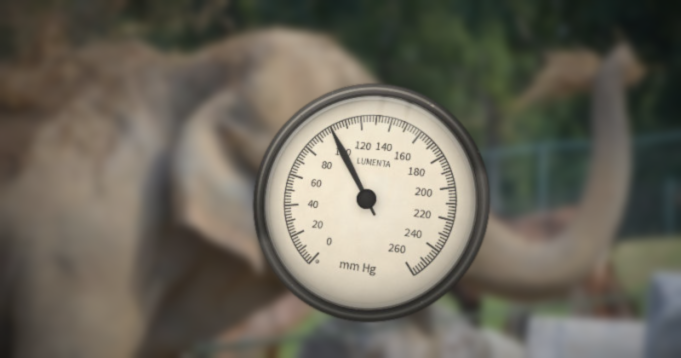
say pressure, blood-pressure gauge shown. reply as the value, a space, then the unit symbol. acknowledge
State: 100 mmHg
